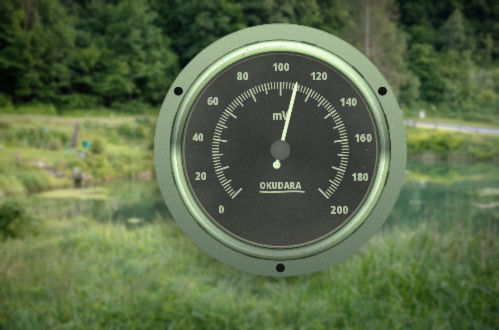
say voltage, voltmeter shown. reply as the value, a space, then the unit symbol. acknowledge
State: 110 mV
